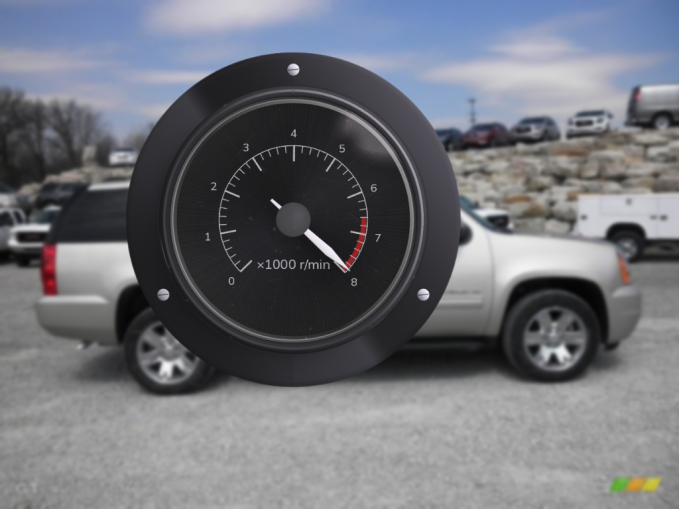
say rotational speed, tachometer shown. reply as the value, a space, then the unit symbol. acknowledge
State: 7900 rpm
